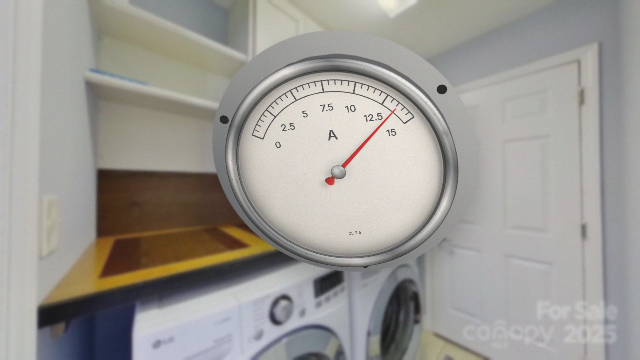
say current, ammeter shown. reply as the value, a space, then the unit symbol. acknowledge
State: 13.5 A
